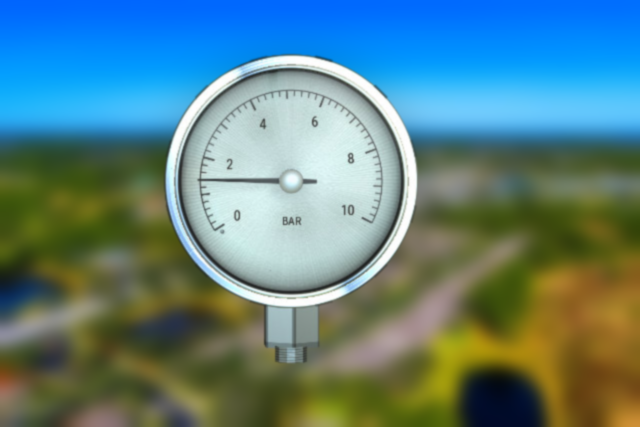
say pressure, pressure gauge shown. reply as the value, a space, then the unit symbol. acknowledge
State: 1.4 bar
